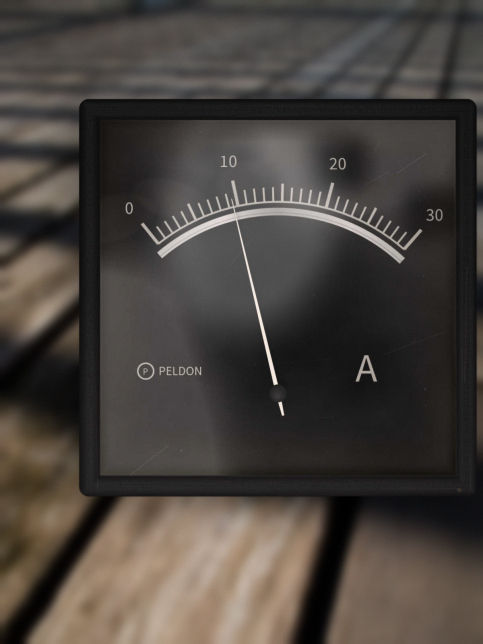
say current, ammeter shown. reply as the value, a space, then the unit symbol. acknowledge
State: 9.5 A
